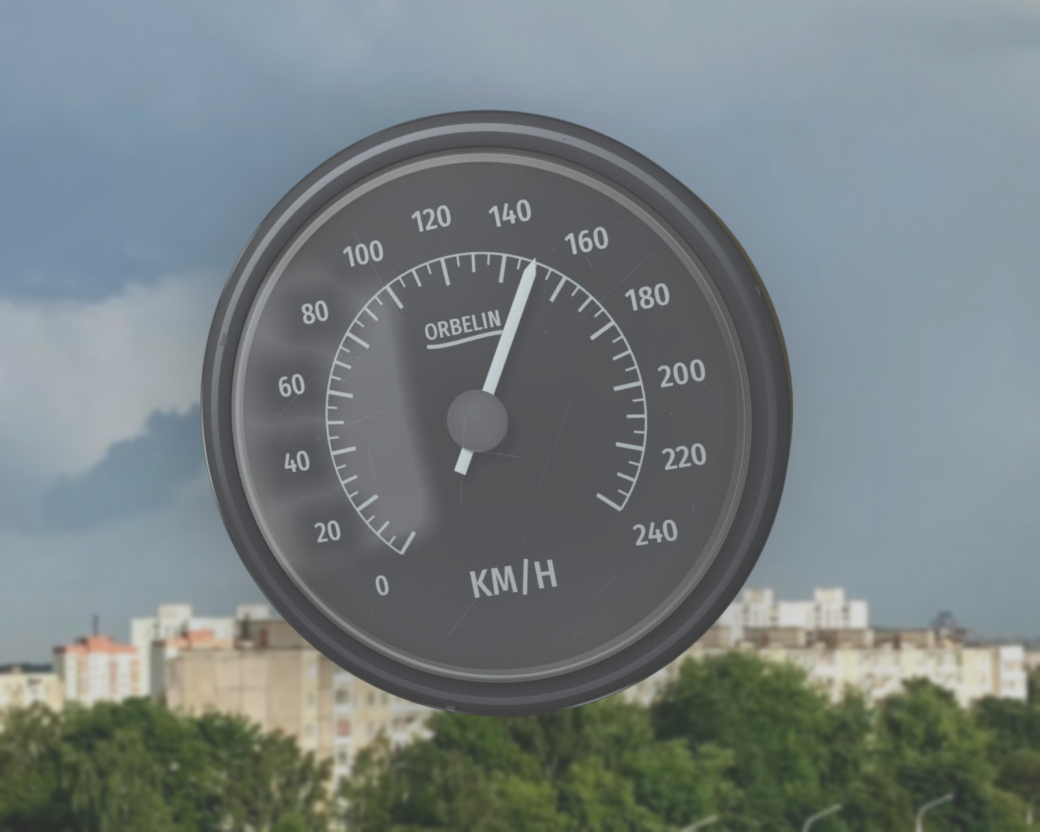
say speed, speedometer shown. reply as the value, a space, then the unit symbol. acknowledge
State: 150 km/h
